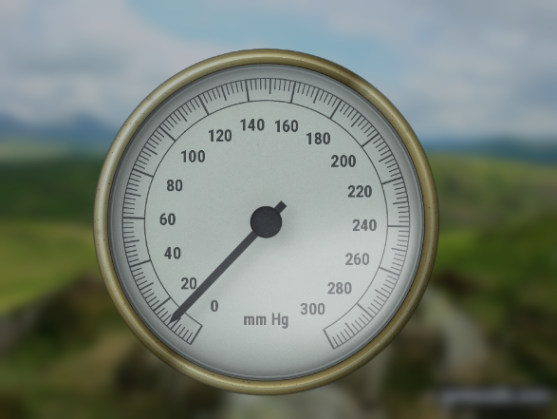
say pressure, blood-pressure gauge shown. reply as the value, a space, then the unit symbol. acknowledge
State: 12 mmHg
